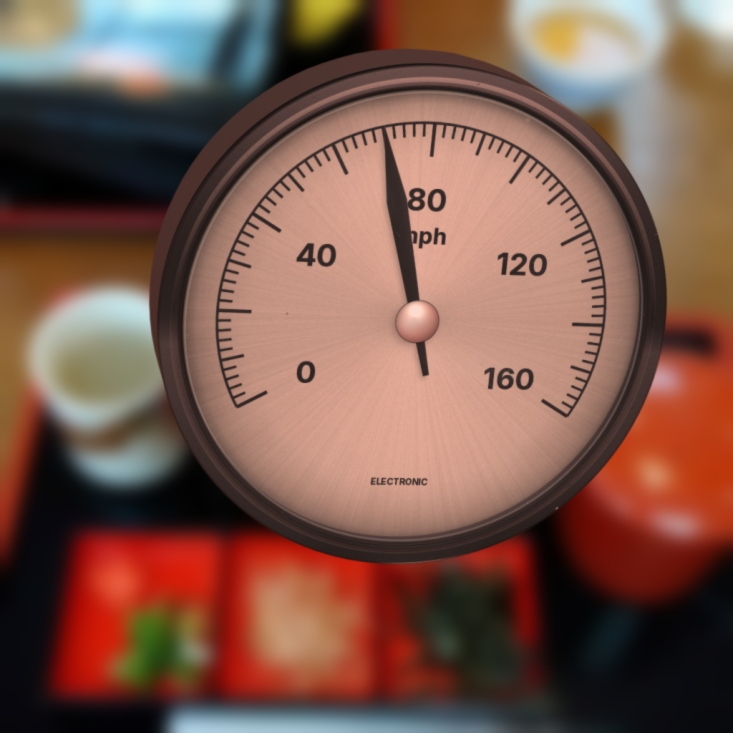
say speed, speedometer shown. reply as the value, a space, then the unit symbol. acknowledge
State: 70 mph
